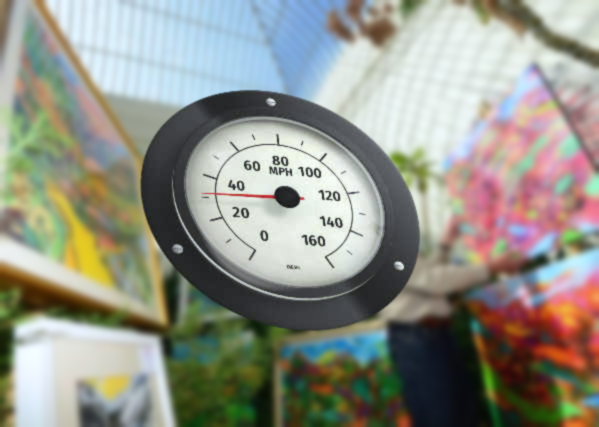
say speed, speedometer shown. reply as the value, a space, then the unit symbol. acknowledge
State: 30 mph
